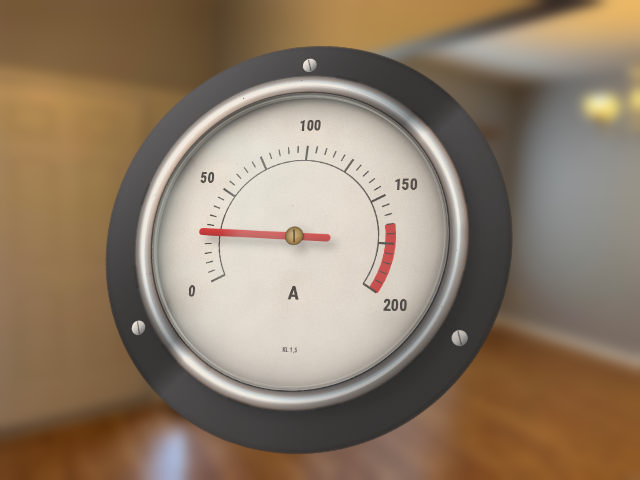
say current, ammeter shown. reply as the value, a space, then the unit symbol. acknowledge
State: 25 A
